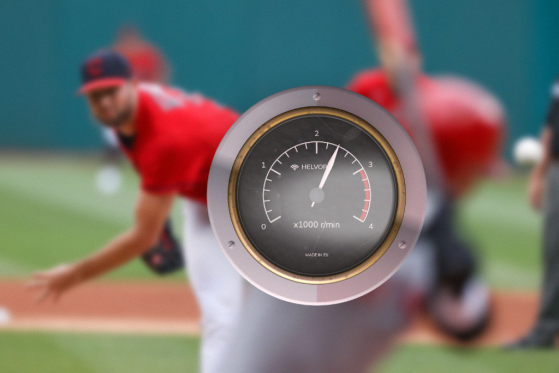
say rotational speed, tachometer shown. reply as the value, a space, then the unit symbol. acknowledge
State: 2400 rpm
